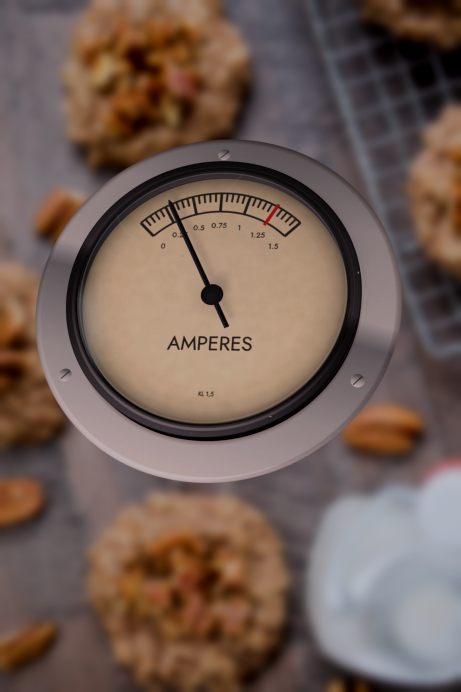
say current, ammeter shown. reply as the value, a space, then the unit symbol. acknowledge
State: 0.3 A
